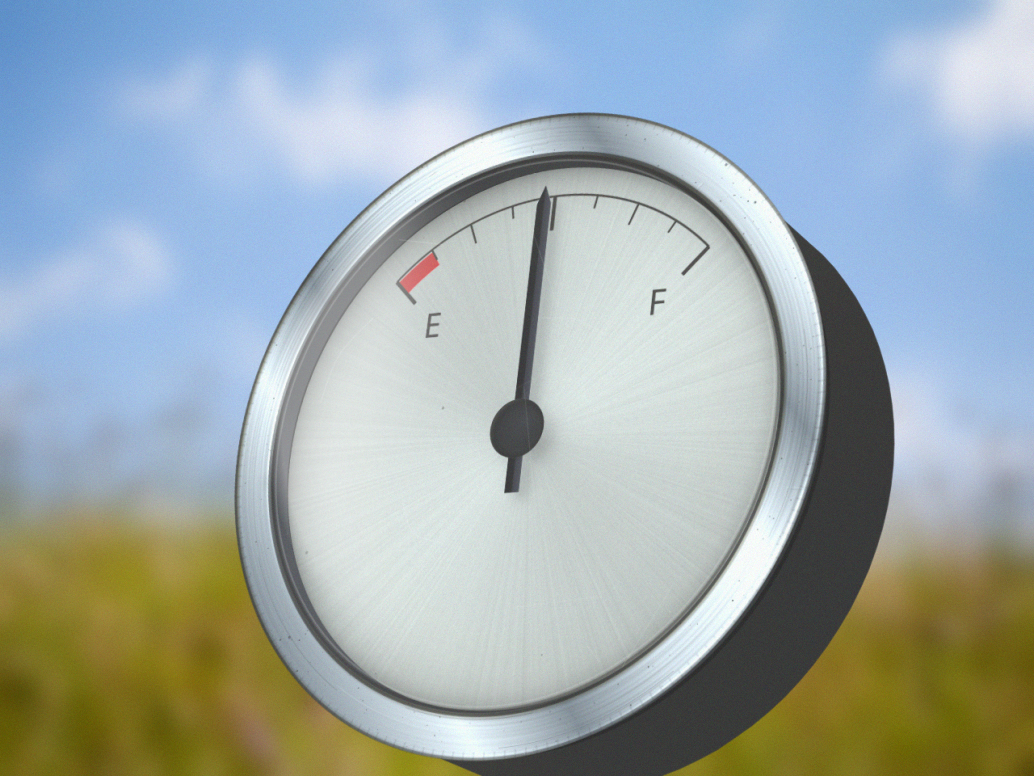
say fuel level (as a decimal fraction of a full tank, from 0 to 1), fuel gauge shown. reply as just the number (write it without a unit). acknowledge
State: 0.5
